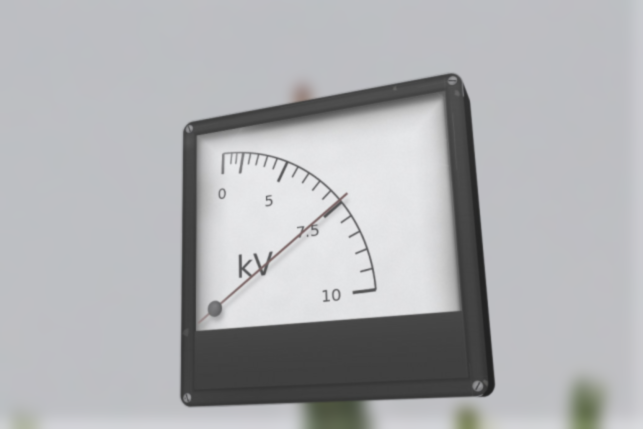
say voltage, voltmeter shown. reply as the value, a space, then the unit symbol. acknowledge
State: 7.5 kV
